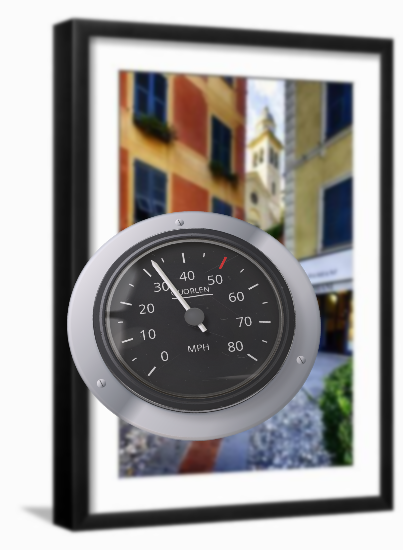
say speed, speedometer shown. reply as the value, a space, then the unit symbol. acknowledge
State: 32.5 mph
